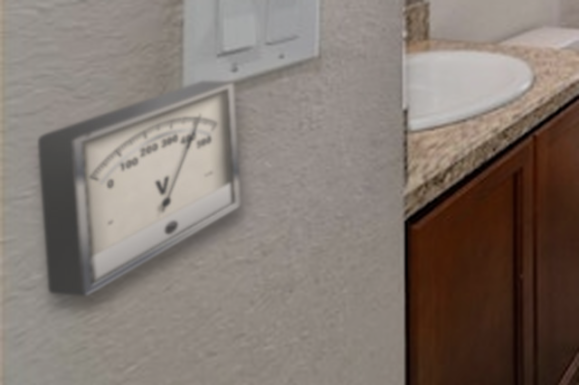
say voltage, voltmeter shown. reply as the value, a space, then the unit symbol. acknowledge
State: 400 V
